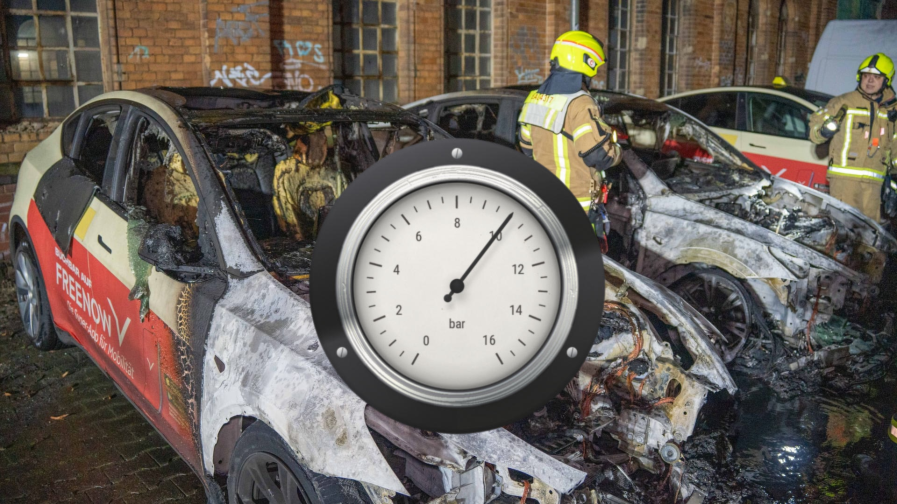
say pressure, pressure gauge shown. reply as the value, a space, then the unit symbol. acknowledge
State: 10 bar
